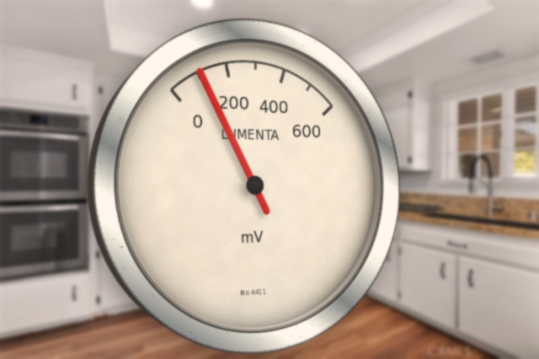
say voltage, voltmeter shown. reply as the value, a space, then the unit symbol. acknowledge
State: 100 mV
